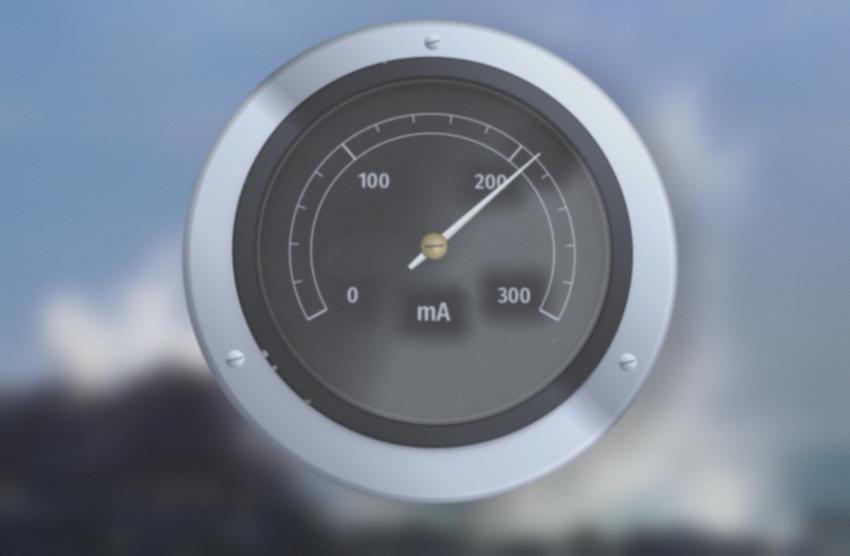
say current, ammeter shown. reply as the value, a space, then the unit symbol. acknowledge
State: 210 mA
